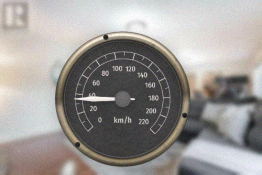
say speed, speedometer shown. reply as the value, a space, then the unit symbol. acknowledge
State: 35 km/h
